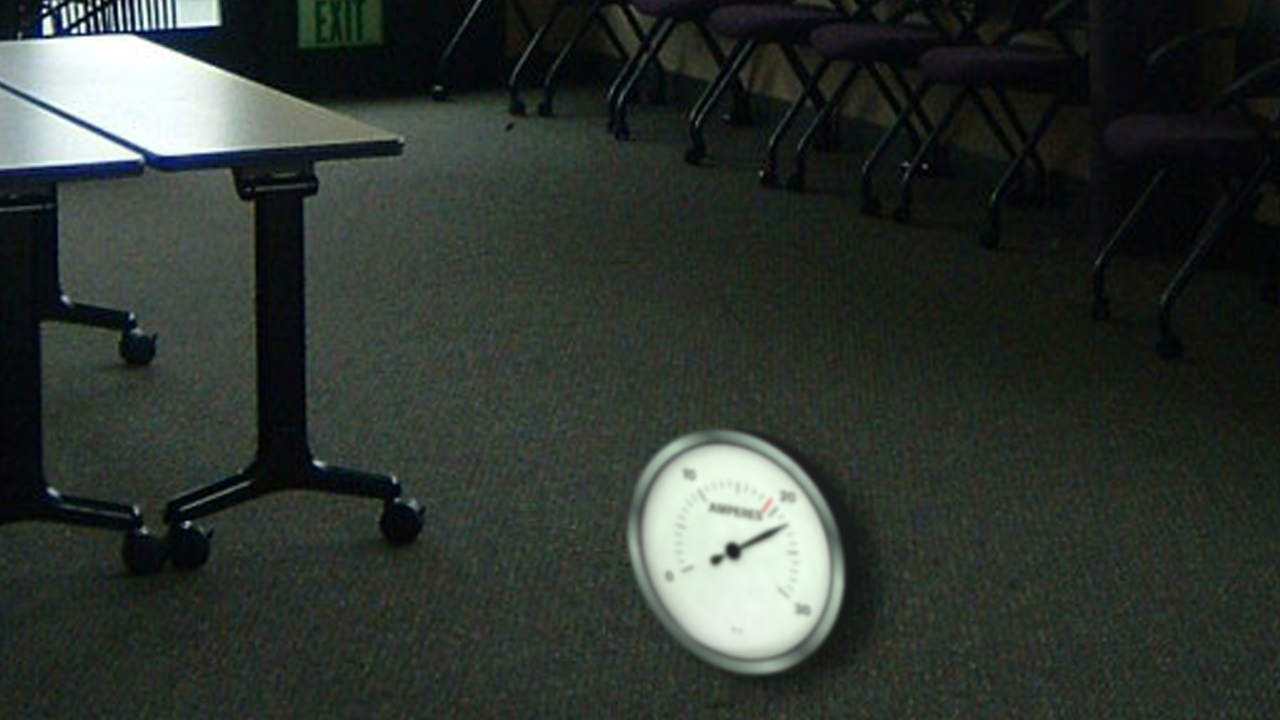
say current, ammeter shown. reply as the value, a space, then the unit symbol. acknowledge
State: 22 A
